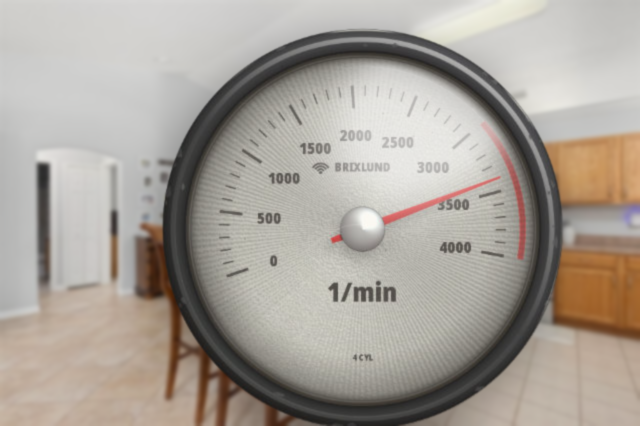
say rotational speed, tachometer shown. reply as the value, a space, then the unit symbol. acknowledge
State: 3400 rpm
